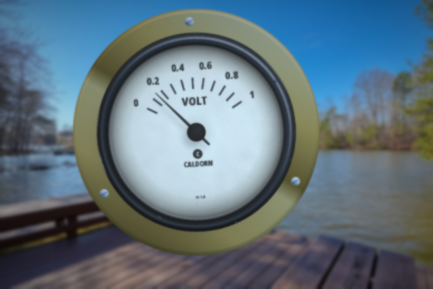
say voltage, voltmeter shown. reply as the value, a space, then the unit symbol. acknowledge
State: 0.15 V
